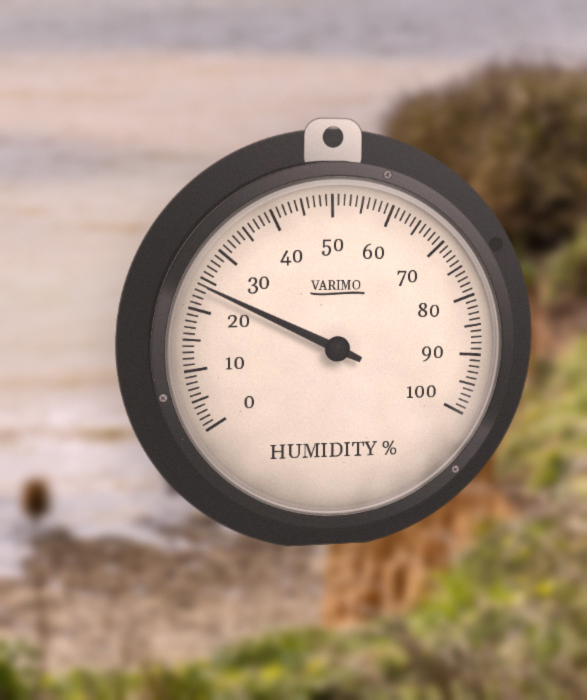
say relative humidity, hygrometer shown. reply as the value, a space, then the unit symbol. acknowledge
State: 24 %
